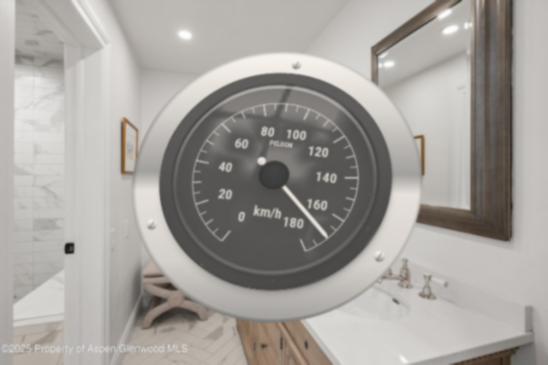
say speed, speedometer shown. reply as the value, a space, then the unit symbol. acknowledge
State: 170 km/h
